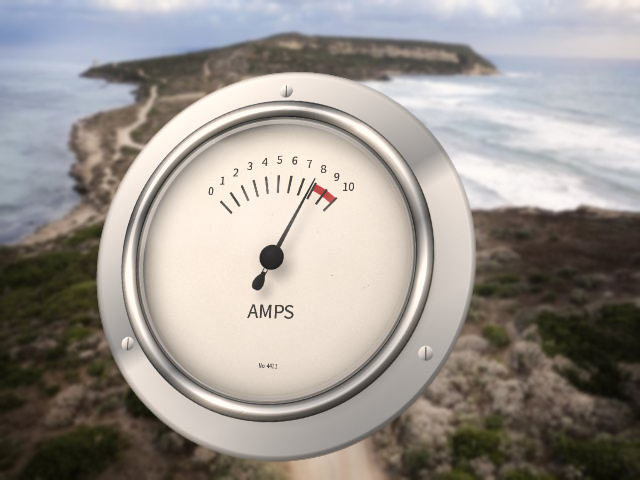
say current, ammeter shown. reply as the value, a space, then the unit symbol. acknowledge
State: 8 A
